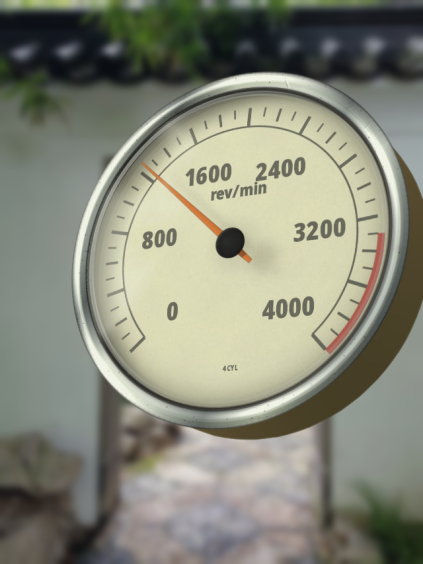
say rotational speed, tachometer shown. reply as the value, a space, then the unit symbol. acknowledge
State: 1250 rpm
